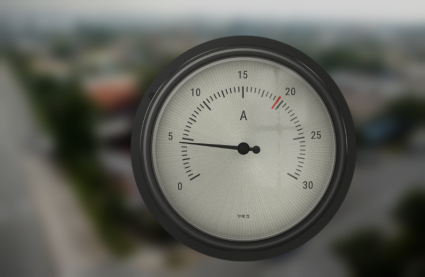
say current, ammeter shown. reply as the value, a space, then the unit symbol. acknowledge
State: 4.5 A
